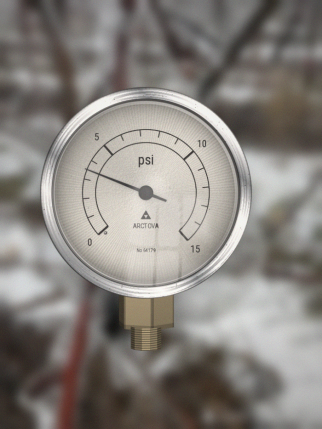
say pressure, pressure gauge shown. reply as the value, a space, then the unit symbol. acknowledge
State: 3.5 psi
